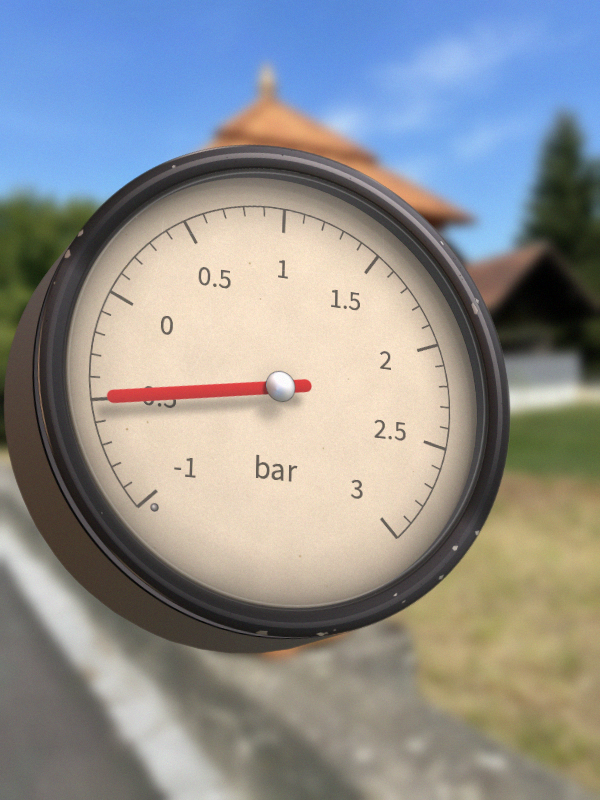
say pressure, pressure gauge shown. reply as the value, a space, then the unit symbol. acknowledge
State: -0.5 bar
